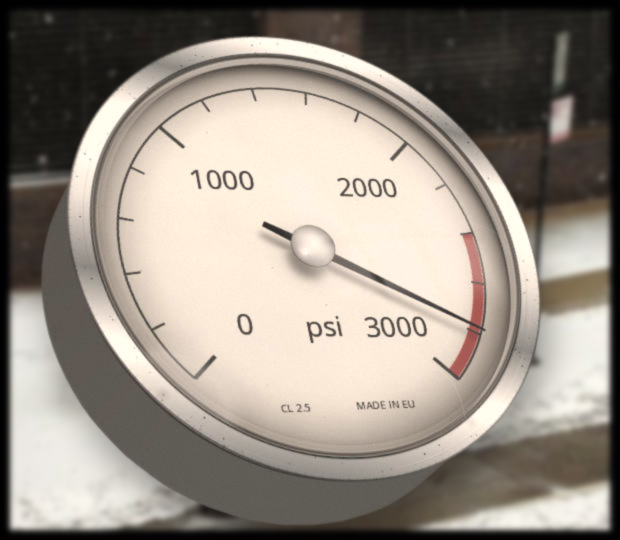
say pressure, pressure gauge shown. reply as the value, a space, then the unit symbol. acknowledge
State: 2800 psi
